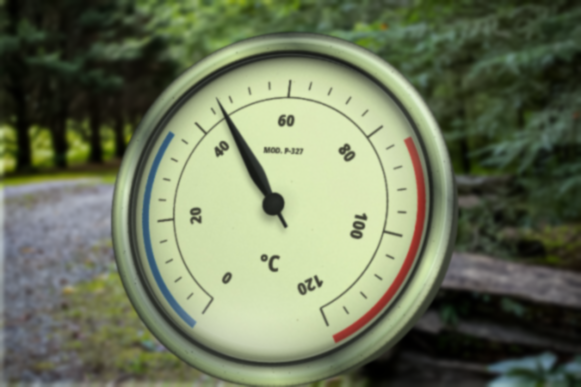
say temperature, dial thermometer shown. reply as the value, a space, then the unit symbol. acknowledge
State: 46 °C
